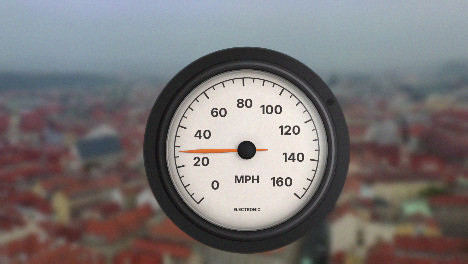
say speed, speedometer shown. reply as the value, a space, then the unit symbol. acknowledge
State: 27.5 mph
